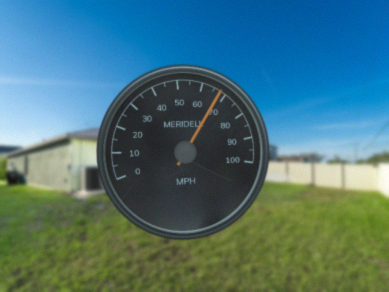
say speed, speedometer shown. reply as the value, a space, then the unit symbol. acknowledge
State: 67.5 mph
